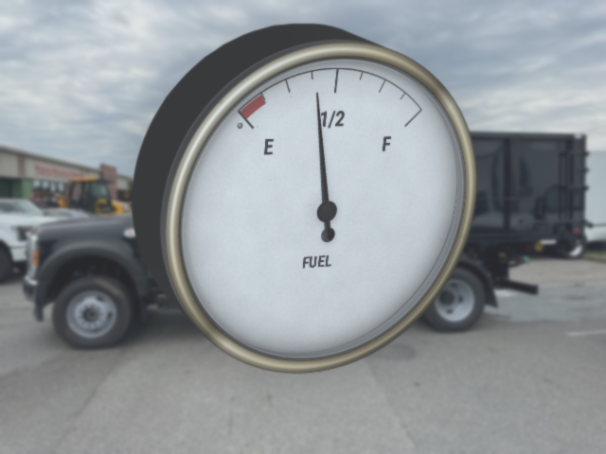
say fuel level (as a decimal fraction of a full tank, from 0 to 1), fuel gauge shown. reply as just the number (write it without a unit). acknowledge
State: 0.375
